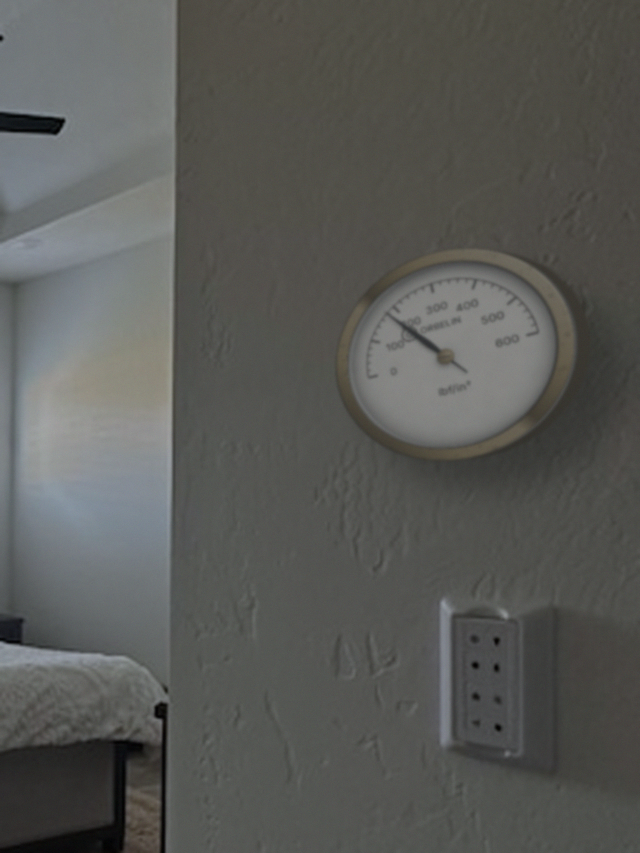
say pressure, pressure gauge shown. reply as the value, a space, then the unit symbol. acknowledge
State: 180 psi
